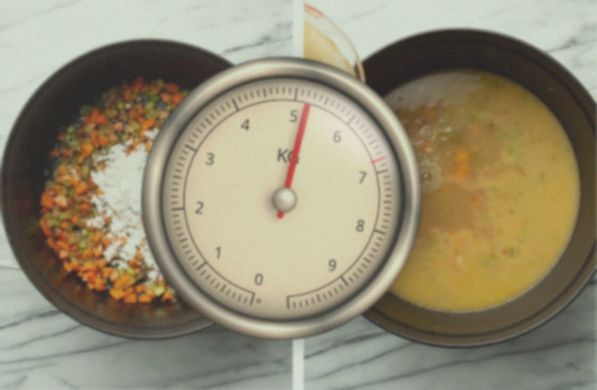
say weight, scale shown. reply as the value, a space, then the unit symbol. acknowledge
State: 5.2 kg
